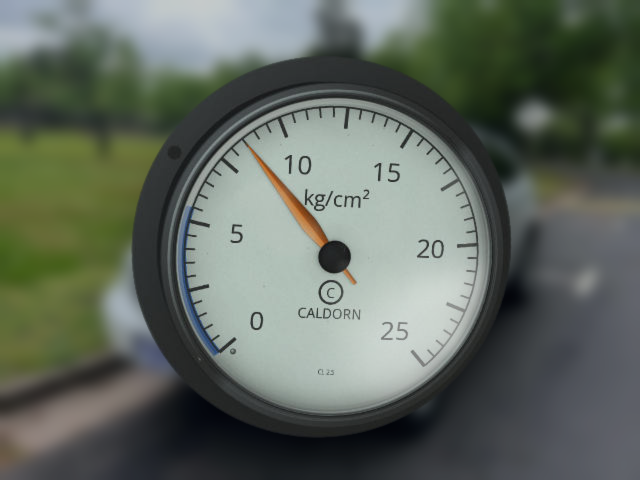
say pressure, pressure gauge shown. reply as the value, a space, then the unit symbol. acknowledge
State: 8.5 kg/cm²
